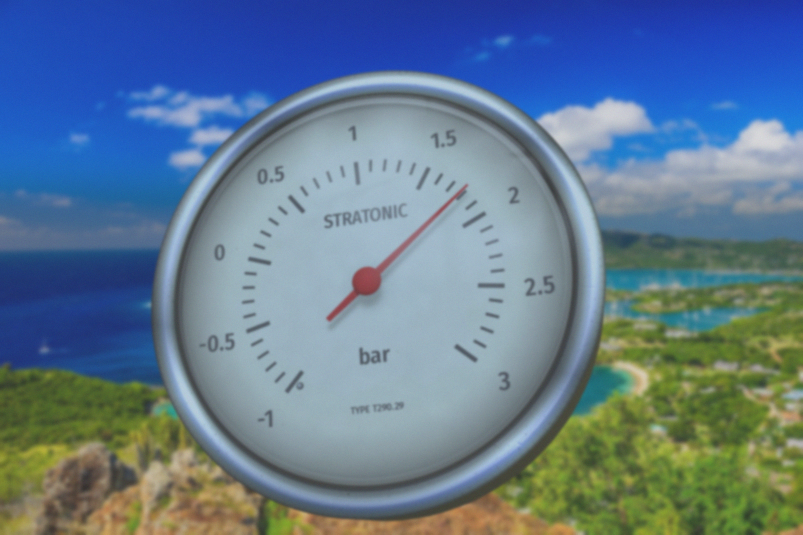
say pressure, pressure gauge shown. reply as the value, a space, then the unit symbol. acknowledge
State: 1.8 bar
